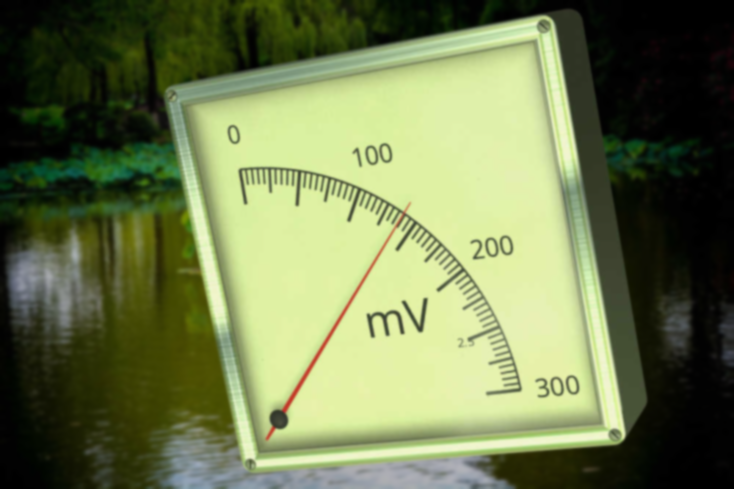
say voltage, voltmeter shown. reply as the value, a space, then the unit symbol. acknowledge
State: 140 mV
